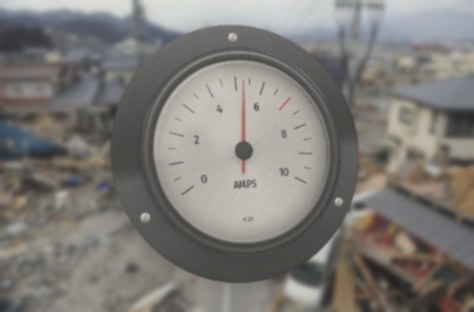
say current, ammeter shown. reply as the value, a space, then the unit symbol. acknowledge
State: 5.25 A
